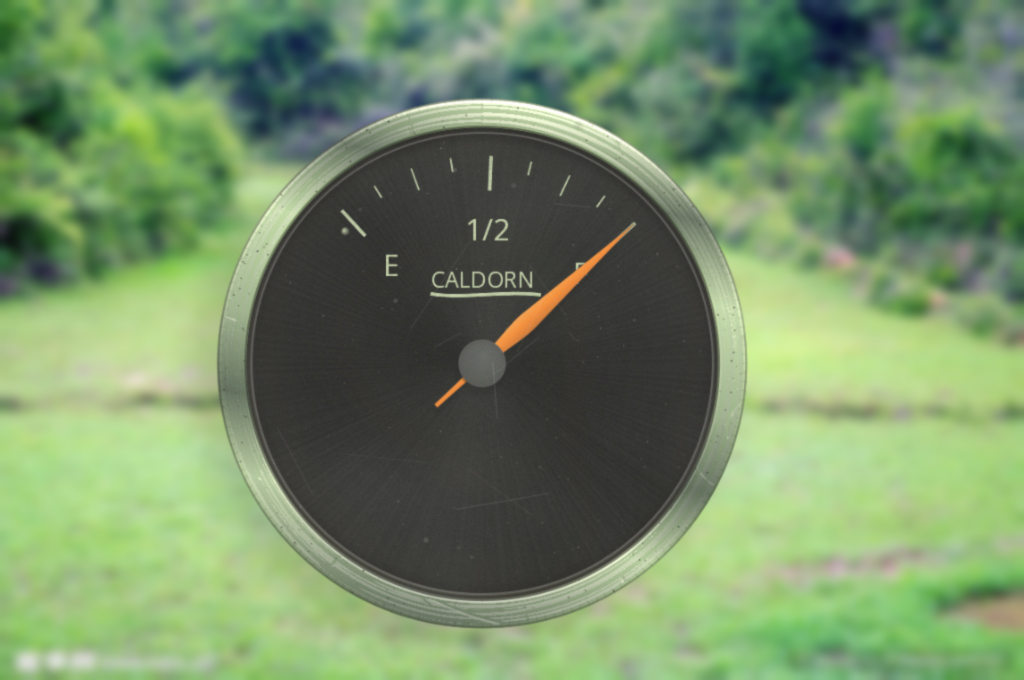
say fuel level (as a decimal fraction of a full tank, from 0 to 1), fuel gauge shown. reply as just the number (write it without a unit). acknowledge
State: 1
